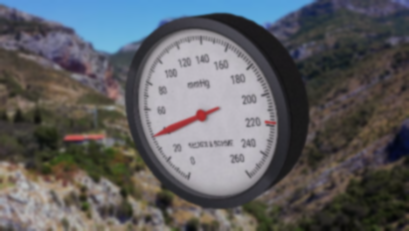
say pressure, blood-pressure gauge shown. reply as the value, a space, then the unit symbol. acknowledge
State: 40 mmHg
